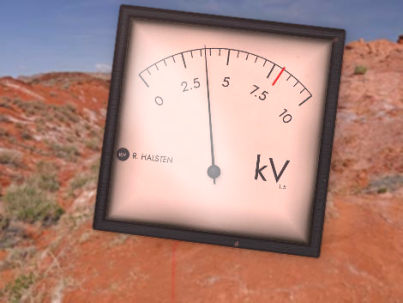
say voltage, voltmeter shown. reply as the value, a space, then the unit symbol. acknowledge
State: 3.75 kV
